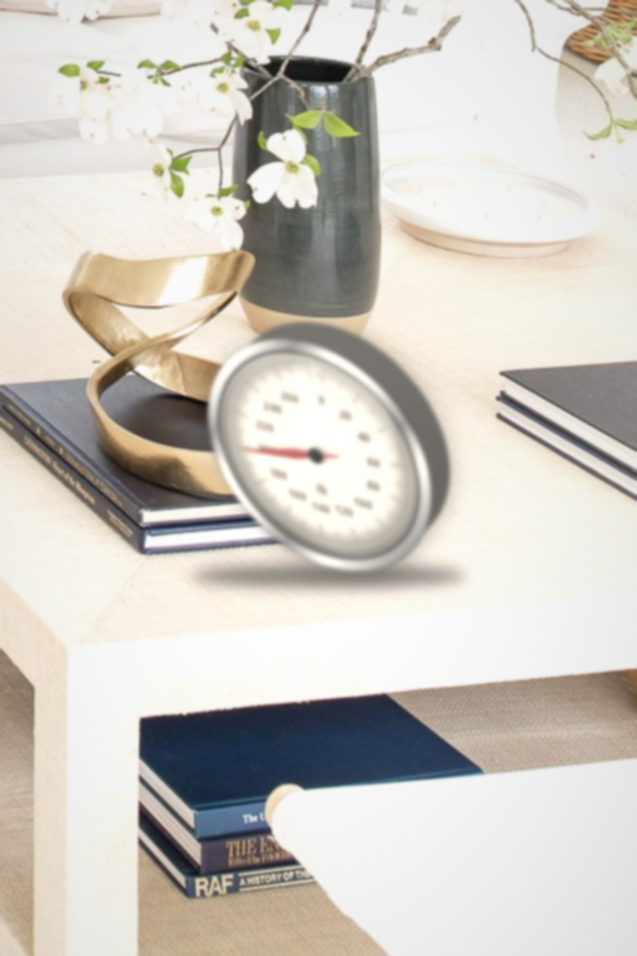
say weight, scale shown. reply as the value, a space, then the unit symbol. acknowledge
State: 200 lb
